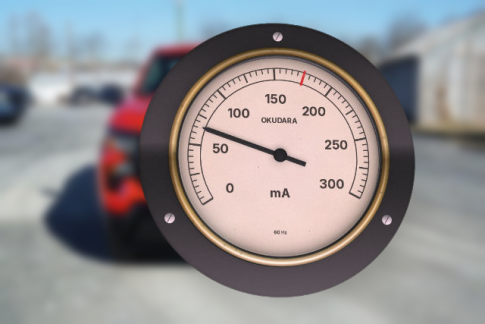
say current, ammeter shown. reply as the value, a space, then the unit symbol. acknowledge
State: 65 mA
